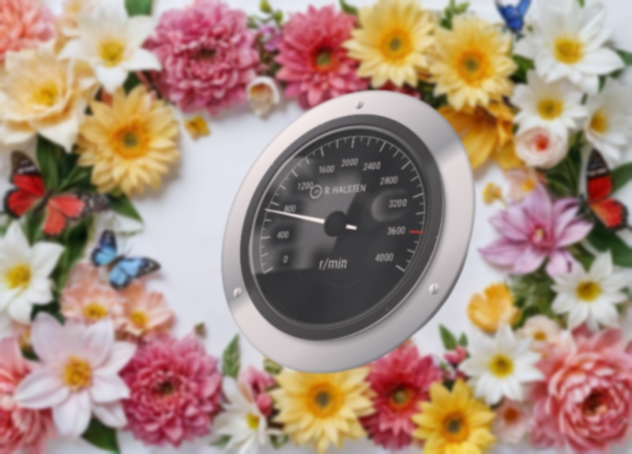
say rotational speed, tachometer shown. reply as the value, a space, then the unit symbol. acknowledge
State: 700 rpm
